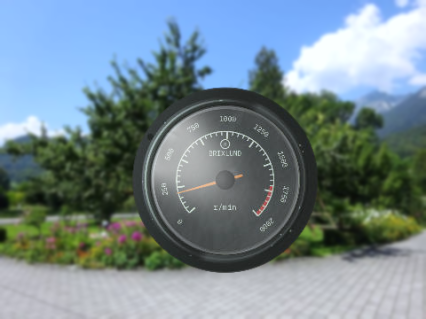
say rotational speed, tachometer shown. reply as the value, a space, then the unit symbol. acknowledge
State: 200 rpm
